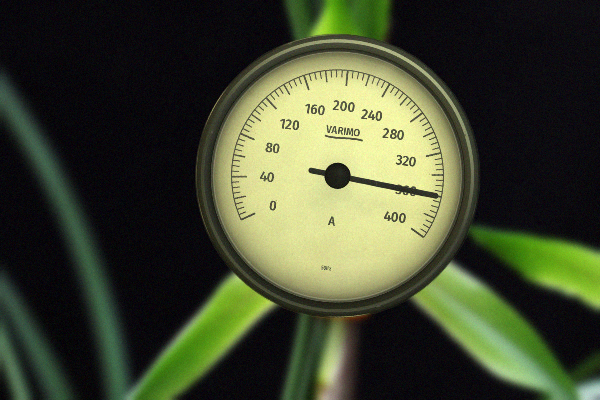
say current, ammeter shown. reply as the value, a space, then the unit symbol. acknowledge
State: 360 A
